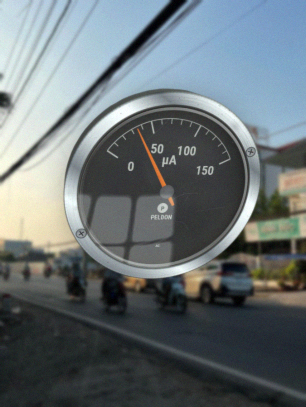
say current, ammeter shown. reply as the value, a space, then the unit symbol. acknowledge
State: 35 µA
